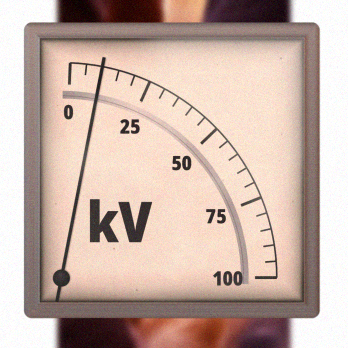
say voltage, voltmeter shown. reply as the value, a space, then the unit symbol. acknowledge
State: 10 kV
